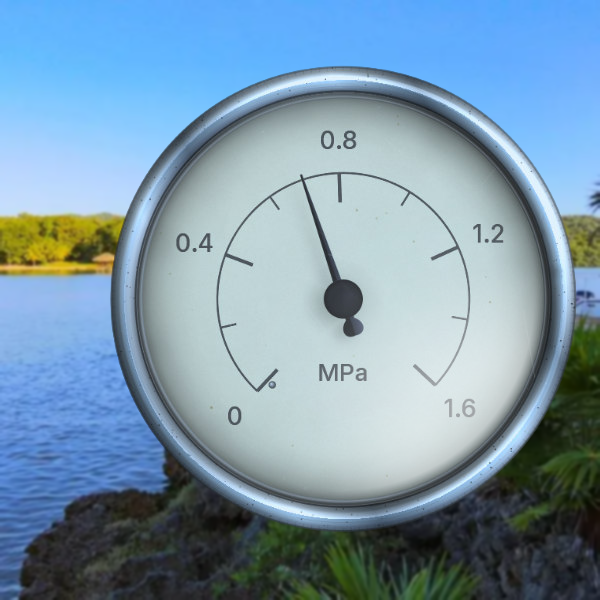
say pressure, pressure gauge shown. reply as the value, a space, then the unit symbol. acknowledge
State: 0.7 MPa
